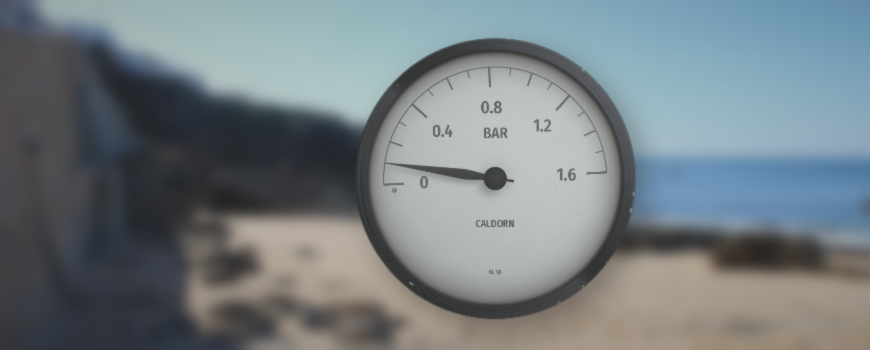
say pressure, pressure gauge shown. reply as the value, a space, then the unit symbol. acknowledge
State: 0.1 bar
